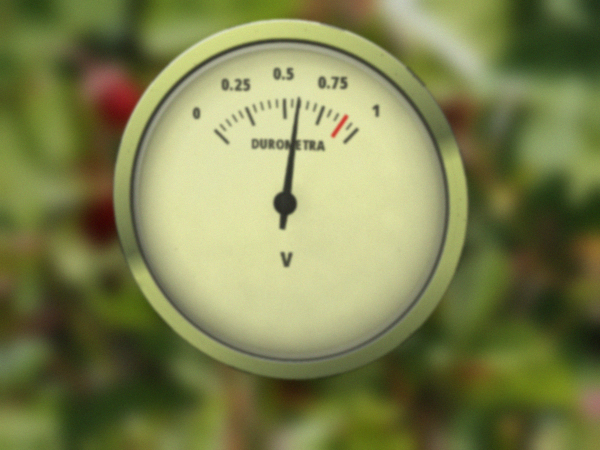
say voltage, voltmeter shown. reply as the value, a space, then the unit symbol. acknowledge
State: 0.6 V
